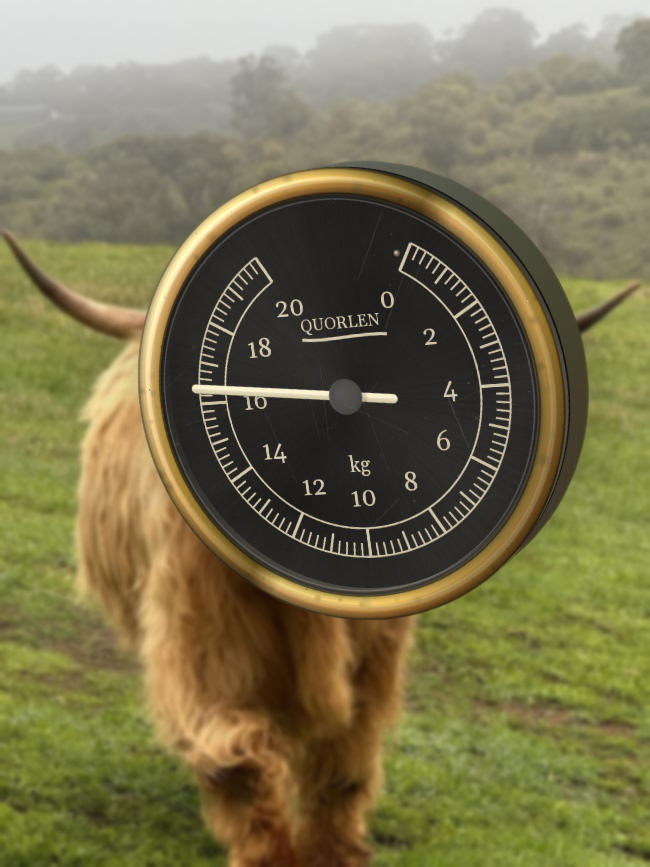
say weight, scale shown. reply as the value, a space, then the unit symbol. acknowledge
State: 16.4 kg
